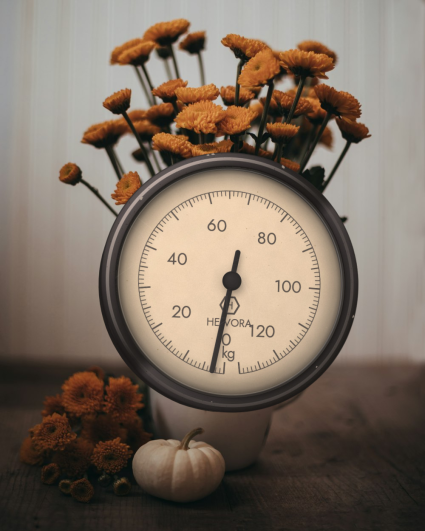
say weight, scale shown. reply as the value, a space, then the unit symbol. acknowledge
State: 3 kg
